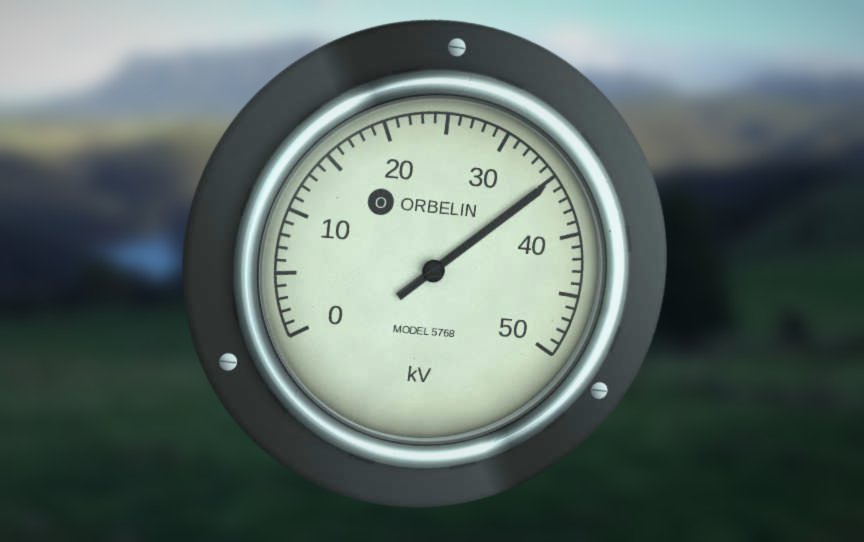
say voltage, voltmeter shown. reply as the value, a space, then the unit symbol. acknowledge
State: 35 kV
